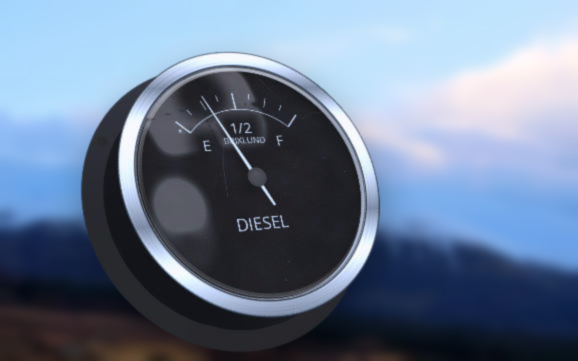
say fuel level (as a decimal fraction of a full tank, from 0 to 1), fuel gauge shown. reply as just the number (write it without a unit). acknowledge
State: 0.25
